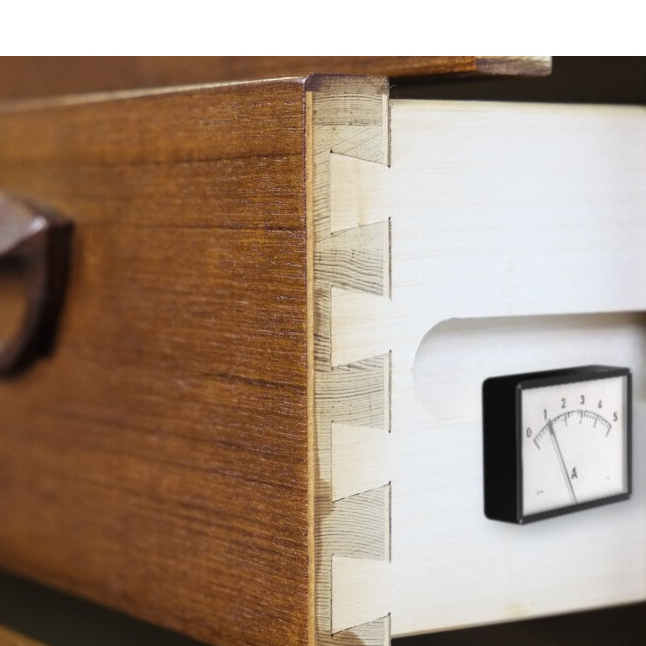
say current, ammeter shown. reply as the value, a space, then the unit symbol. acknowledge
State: 1 A
